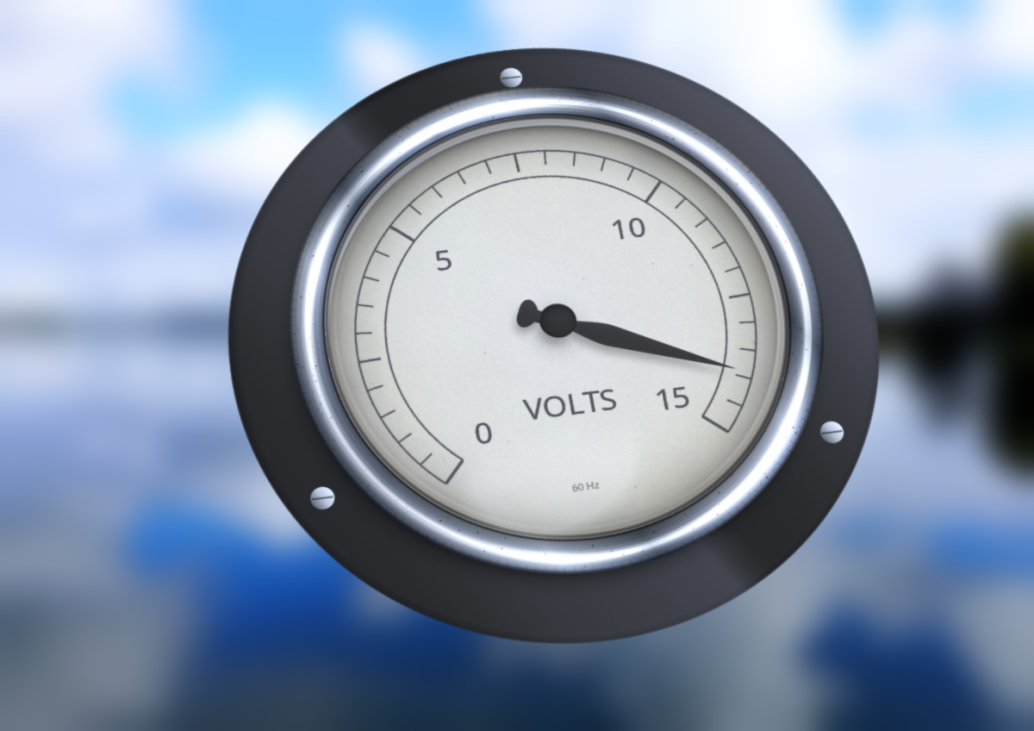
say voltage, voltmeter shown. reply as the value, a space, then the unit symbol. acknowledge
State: 14 V
